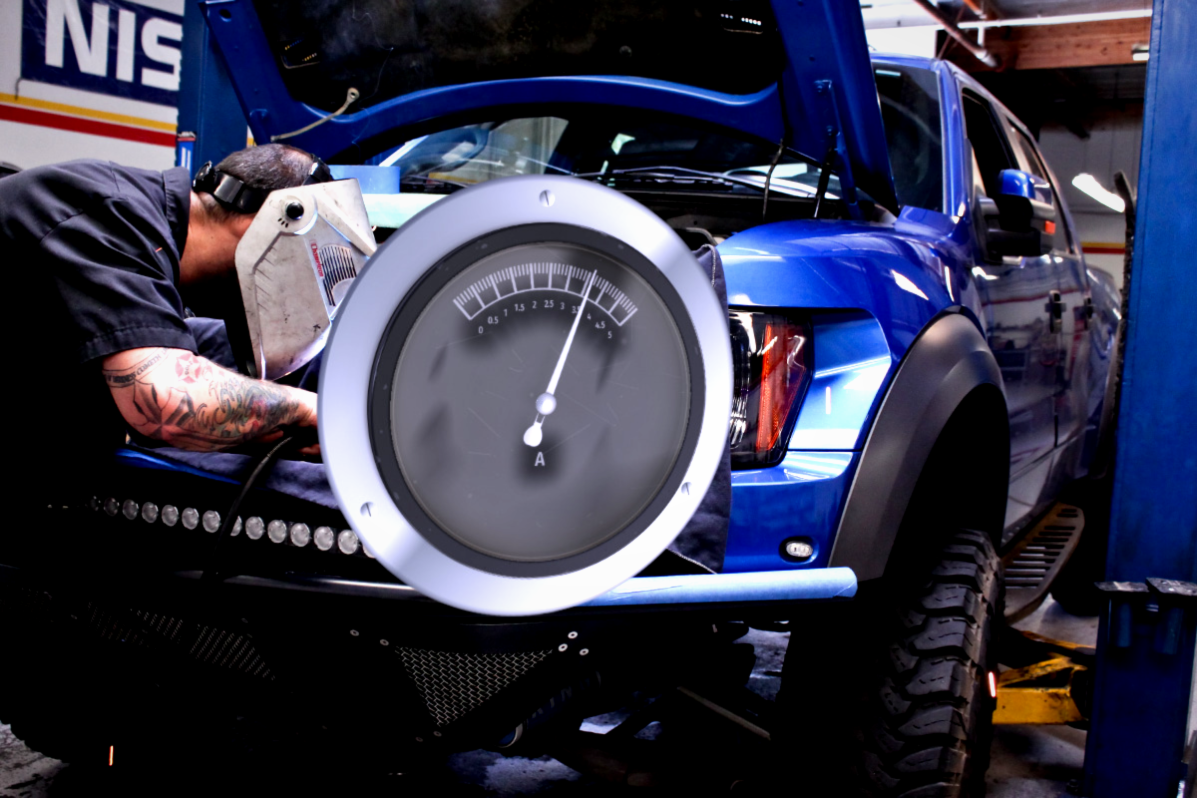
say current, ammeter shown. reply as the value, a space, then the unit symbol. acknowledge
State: 3.5 A
